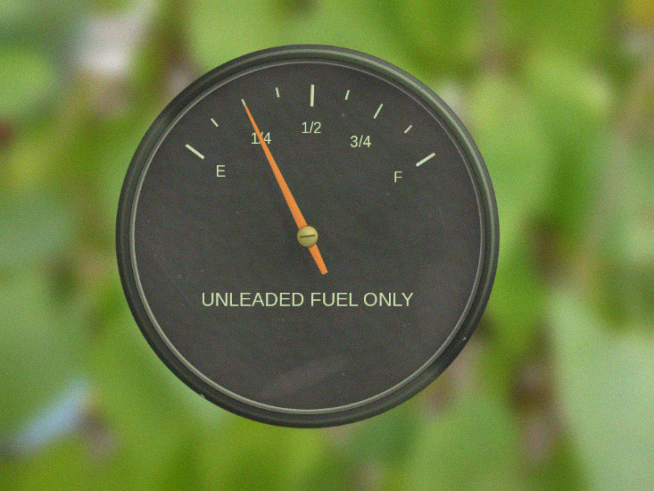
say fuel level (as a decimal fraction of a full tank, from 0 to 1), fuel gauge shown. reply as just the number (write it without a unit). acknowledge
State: 0.25
